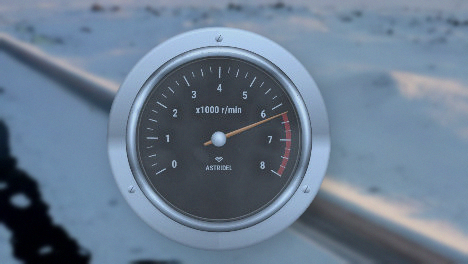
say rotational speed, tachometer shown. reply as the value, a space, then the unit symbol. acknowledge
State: 6250 rpm
